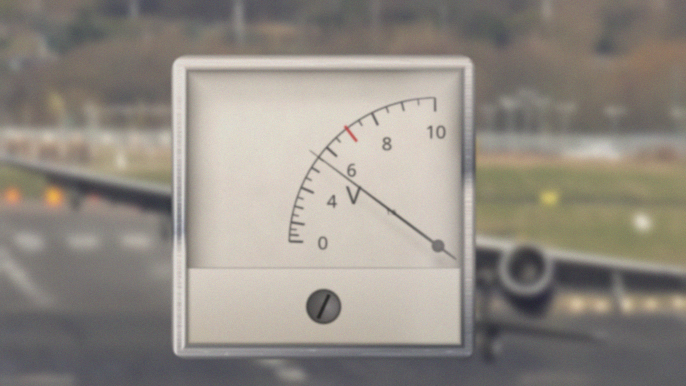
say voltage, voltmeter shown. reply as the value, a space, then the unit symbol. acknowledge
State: 5.5 V
